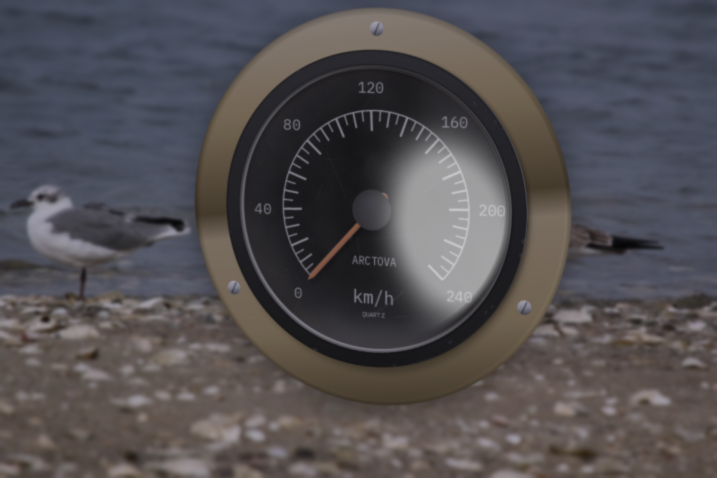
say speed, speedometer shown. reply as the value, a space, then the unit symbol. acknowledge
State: 0 km/h
